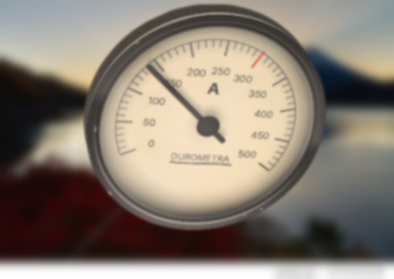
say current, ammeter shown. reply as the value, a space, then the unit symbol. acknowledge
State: 140 A
